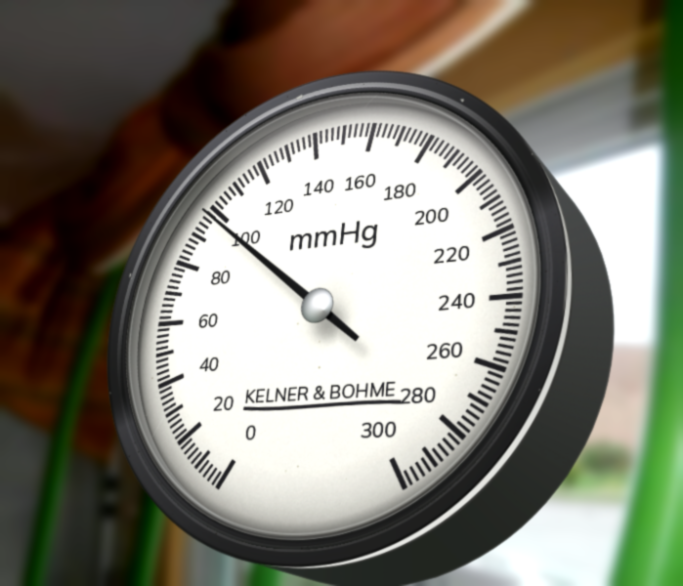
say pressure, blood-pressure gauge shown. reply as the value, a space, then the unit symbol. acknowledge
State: 98 mmHg
